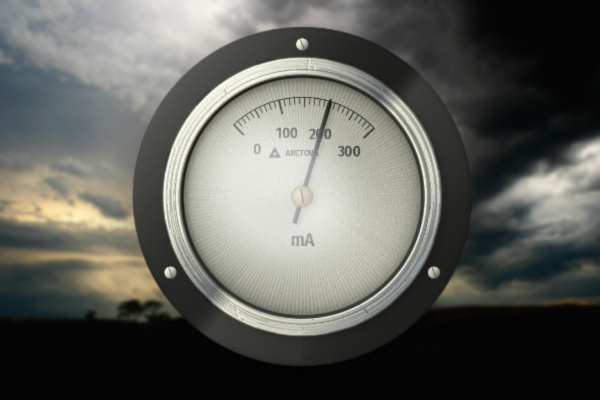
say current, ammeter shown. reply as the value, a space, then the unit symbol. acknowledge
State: 200 mA
